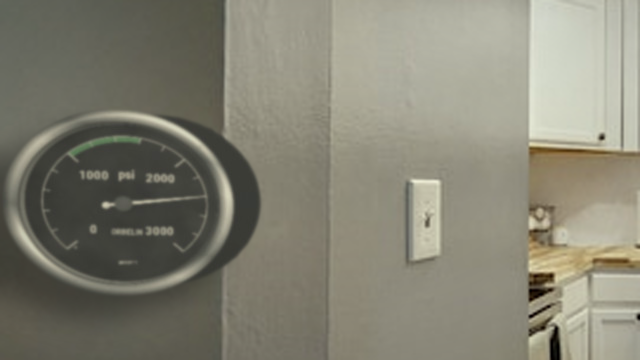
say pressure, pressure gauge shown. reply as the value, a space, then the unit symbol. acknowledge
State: 2400 psi
